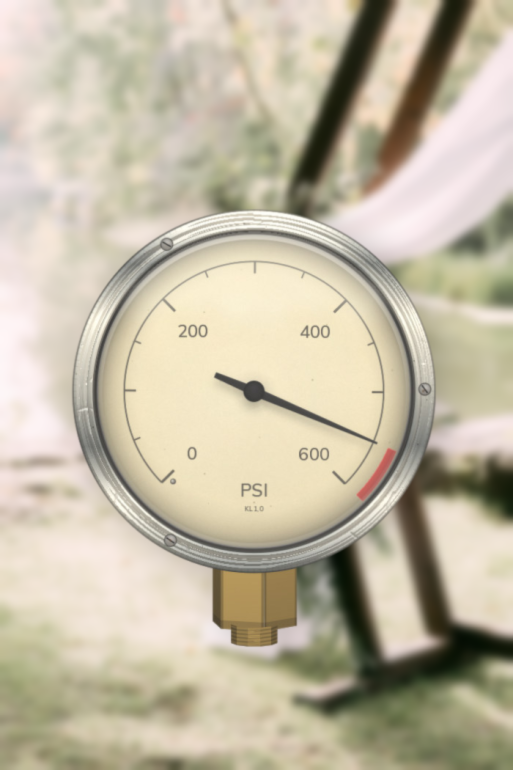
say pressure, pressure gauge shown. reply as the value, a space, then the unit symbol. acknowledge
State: 550 psi
